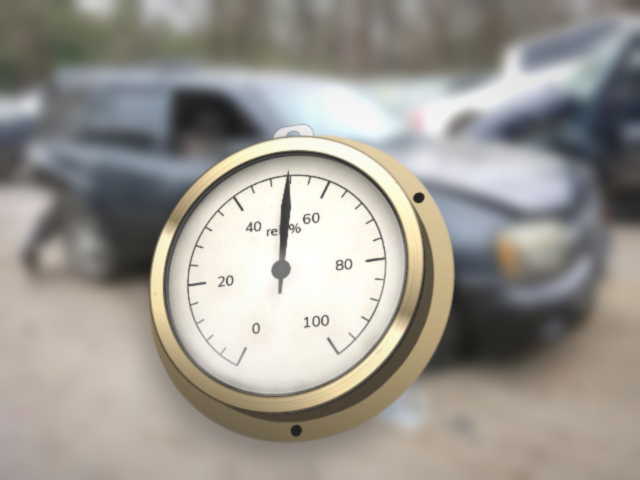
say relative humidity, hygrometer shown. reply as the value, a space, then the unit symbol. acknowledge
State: 52 %
